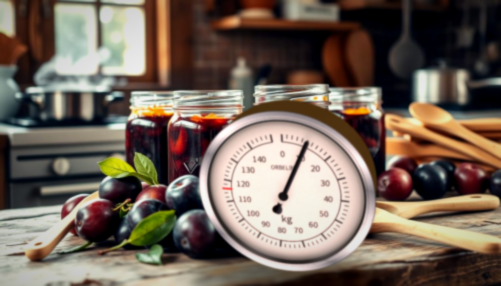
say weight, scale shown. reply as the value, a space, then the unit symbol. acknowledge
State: 10 kg
